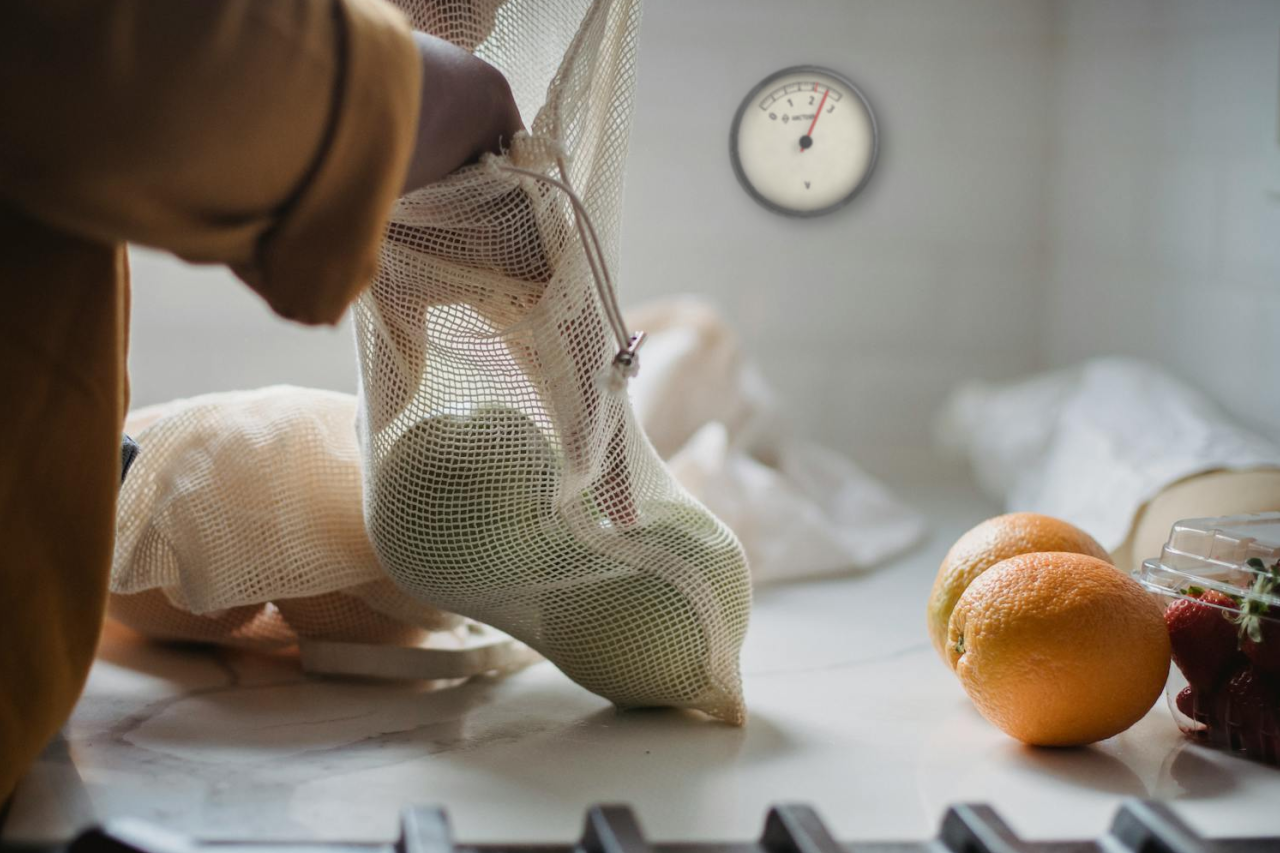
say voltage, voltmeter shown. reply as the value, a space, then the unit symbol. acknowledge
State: 2.5 V
